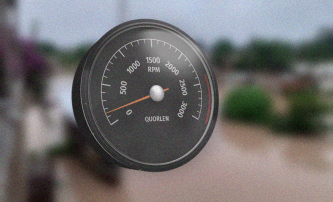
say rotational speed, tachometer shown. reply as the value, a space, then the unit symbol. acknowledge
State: 150 rpm
